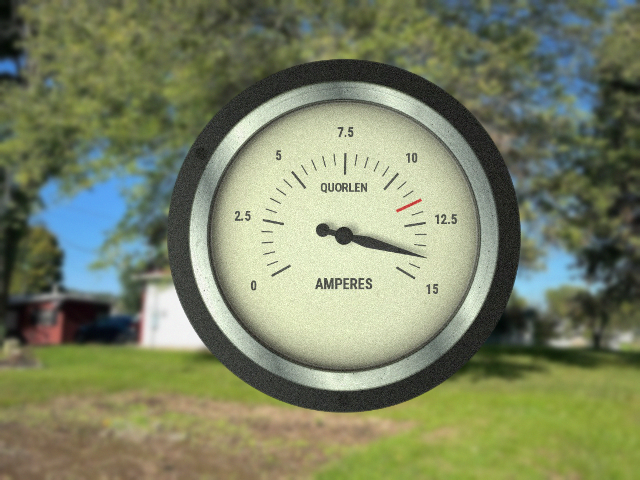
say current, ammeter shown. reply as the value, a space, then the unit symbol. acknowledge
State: 14 A
